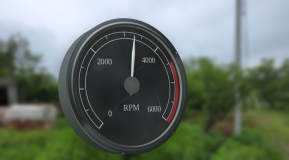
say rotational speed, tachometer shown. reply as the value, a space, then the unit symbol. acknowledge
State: 3250 rpm
